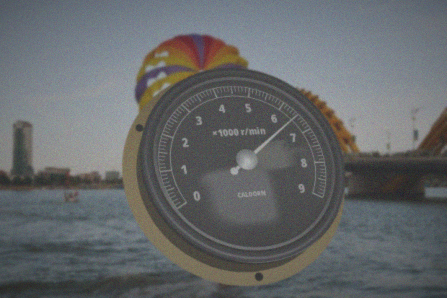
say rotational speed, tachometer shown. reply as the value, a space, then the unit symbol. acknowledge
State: 6500 rpm
